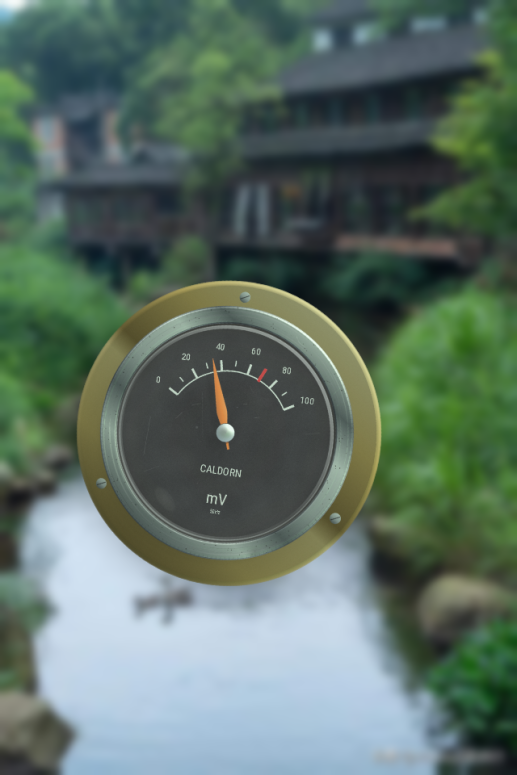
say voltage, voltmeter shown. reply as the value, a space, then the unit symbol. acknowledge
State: 35 mV
